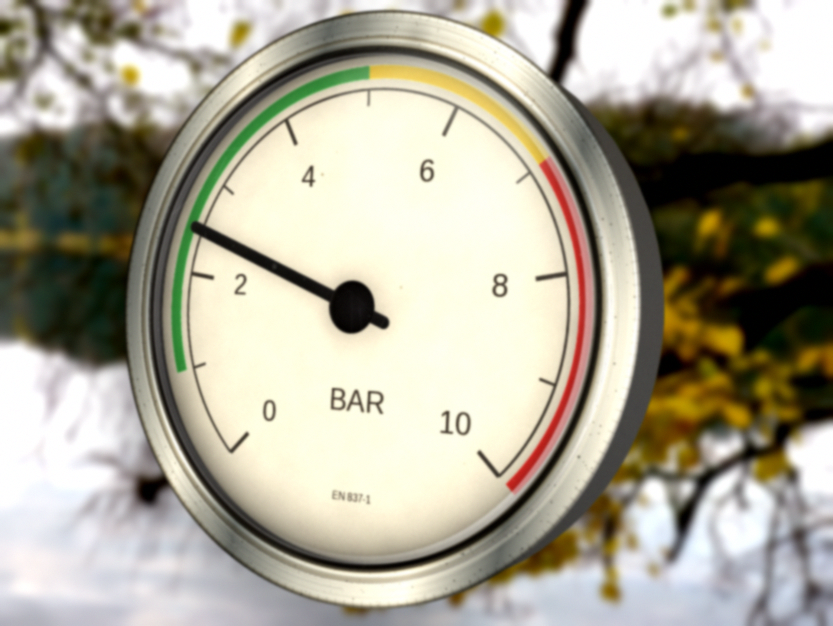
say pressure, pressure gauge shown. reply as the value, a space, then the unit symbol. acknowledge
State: 2.5 bar
